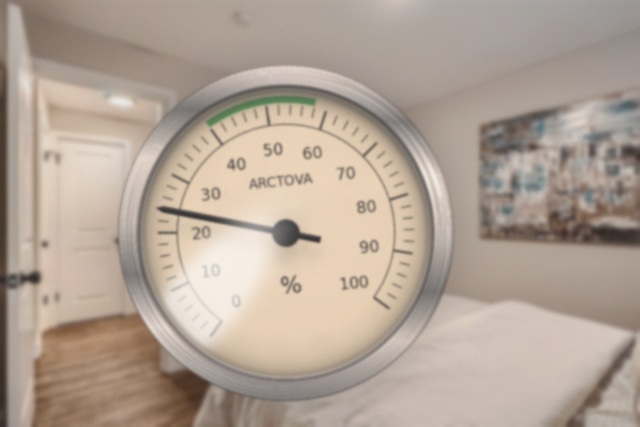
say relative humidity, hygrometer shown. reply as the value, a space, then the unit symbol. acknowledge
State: 24 %
